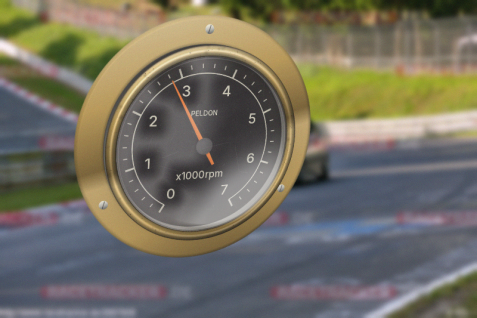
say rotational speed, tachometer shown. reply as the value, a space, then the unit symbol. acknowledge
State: 2800 rpm
